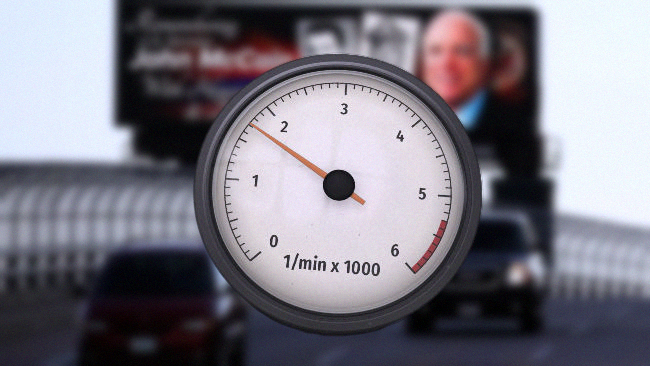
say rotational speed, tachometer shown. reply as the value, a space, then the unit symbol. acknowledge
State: 1700 rpm
